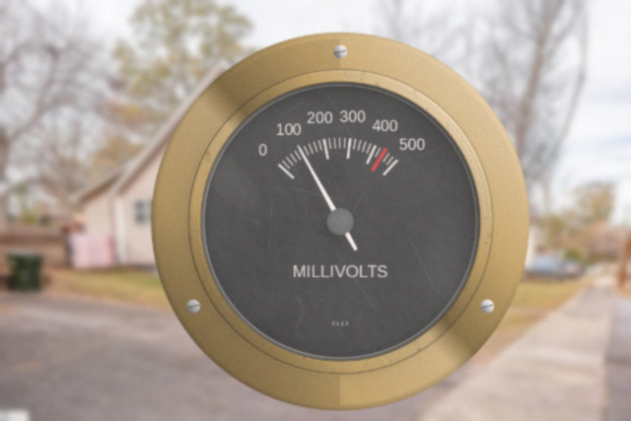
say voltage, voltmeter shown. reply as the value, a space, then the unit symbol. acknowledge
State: 100 mV
